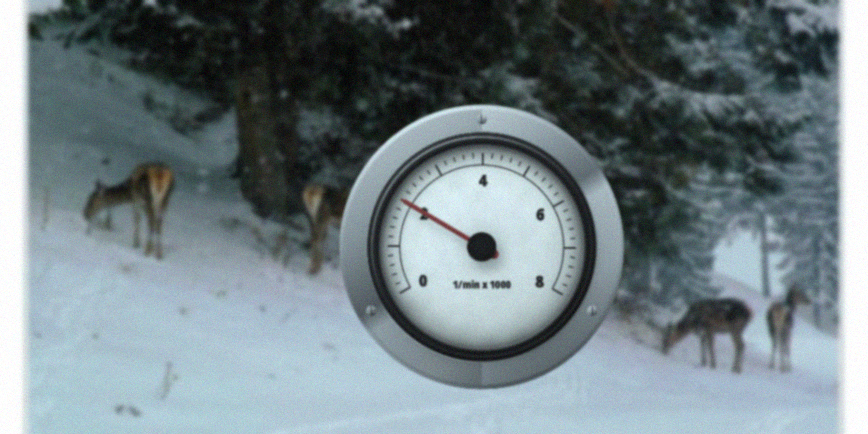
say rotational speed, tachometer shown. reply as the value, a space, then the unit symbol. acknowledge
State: 2000 rpm
